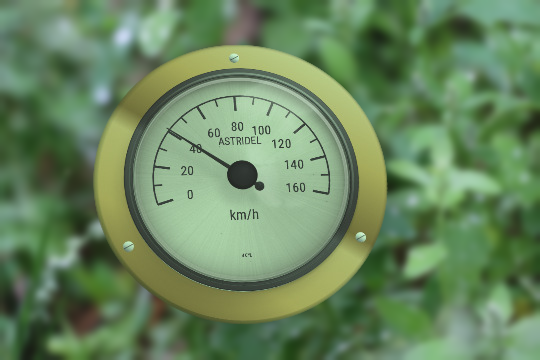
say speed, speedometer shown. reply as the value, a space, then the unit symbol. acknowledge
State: 40 km/h
